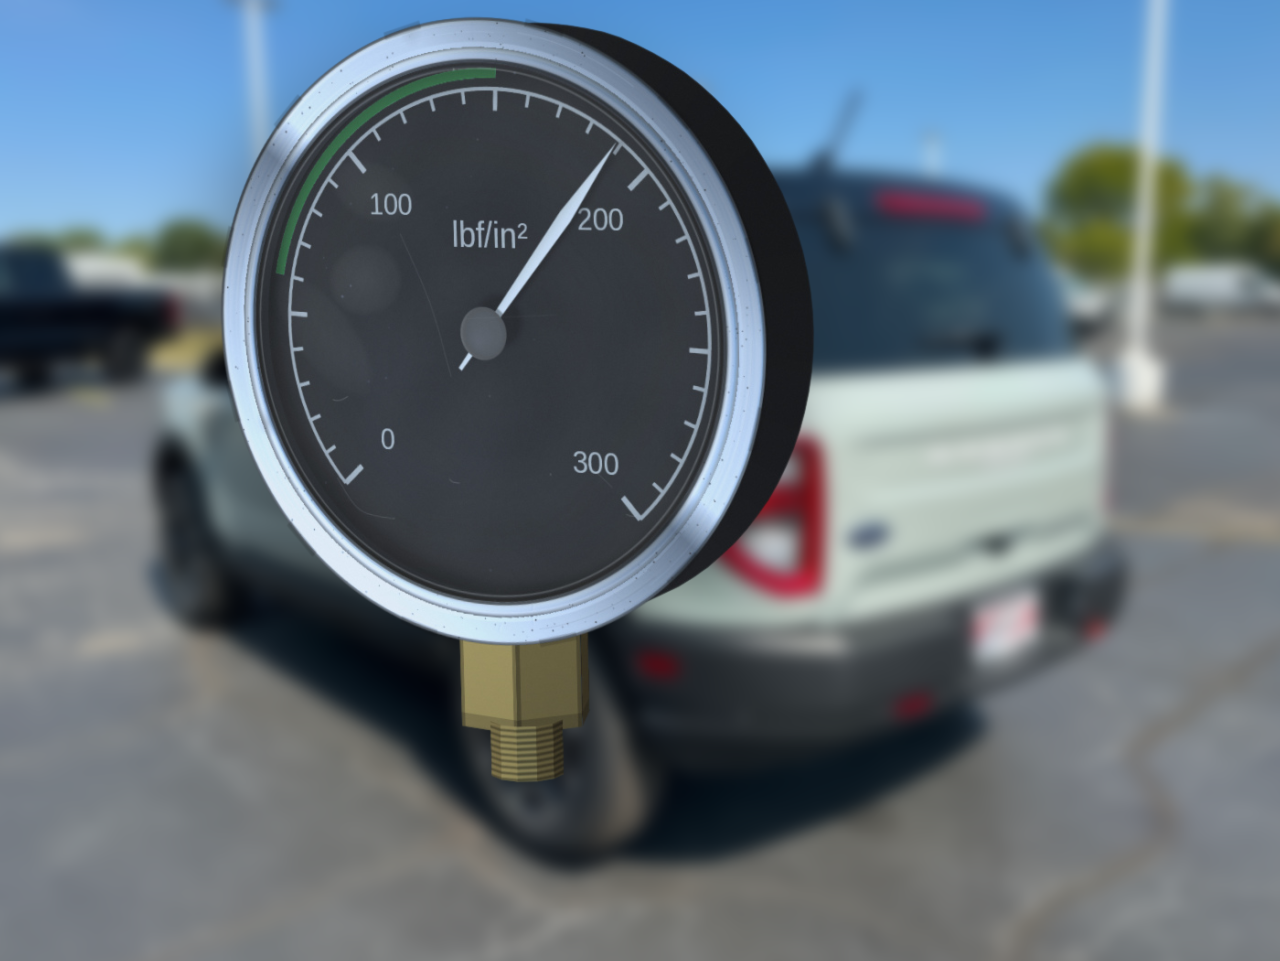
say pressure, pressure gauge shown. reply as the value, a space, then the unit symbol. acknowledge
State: 190 psi
